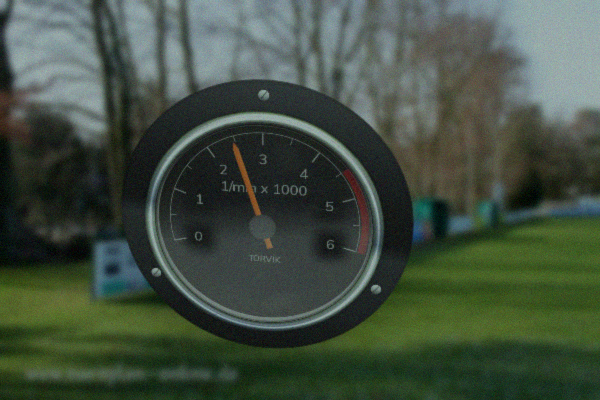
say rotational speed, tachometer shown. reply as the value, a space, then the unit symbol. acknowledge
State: 2500 rpm
